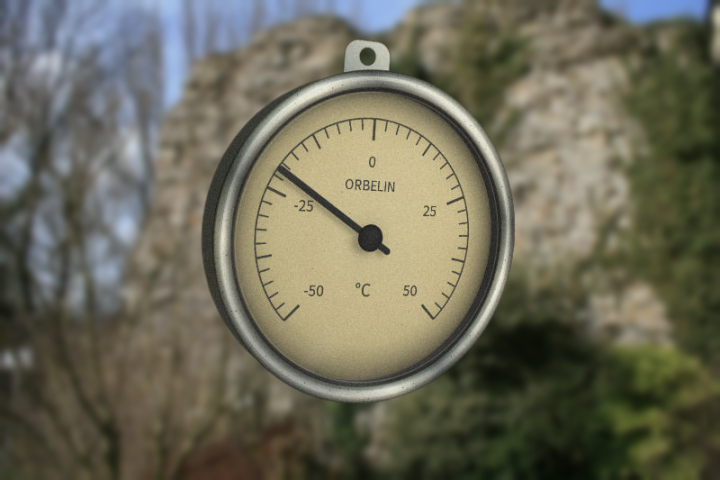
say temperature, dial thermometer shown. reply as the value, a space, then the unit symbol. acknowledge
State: -21.25 °C
